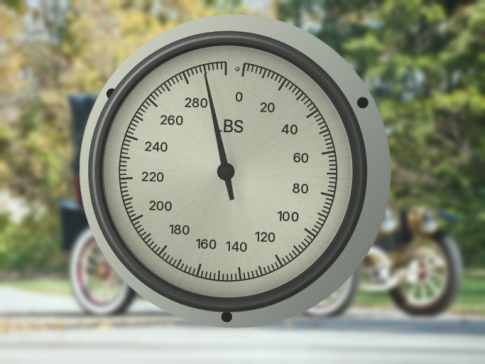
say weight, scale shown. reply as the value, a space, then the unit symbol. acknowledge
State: 290 lb
